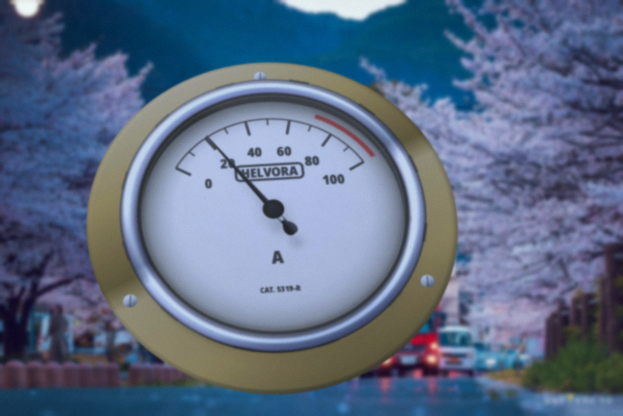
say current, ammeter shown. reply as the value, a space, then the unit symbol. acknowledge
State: 20 A
